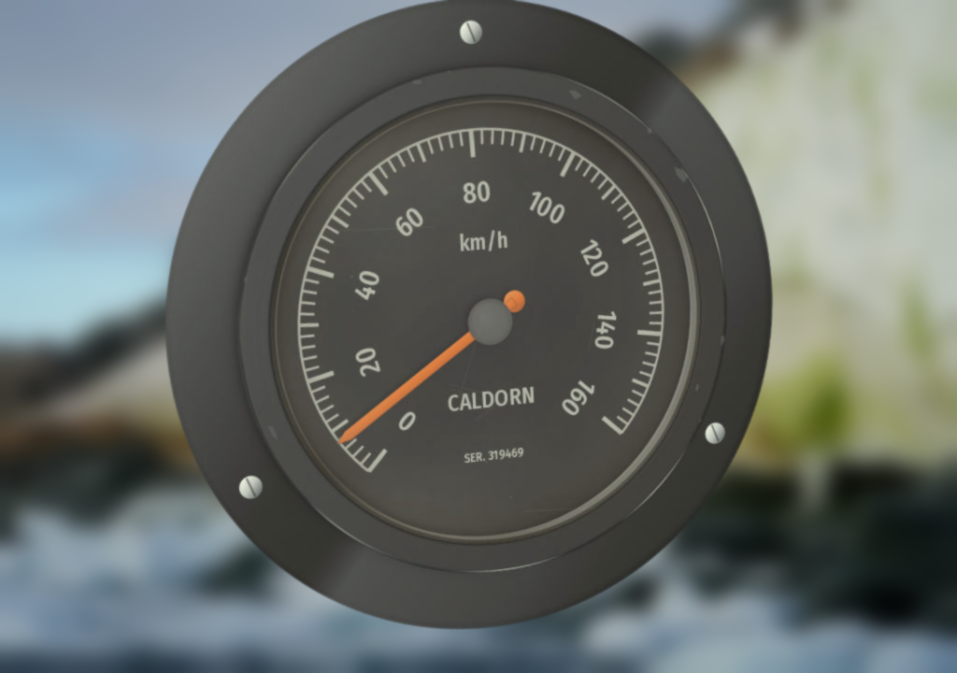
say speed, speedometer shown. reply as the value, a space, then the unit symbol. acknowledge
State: 8 km/h
